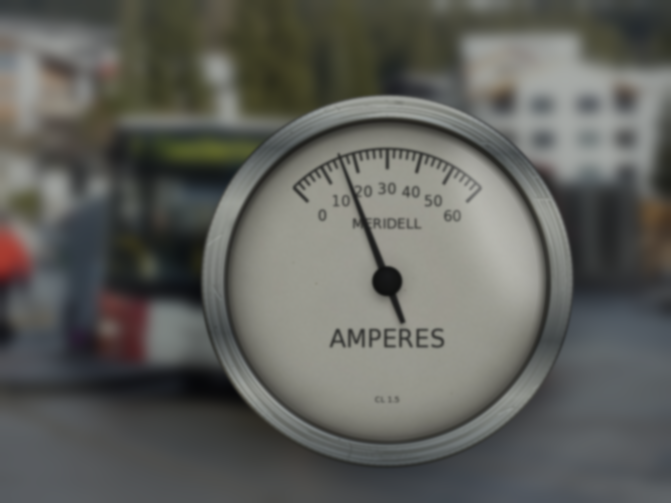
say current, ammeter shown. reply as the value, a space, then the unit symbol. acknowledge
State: 16 A
